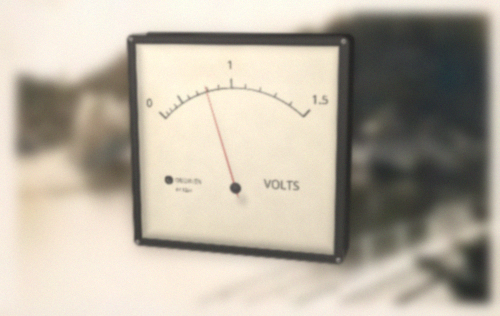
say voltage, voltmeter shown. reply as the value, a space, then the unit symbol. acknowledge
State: 0.8 V
